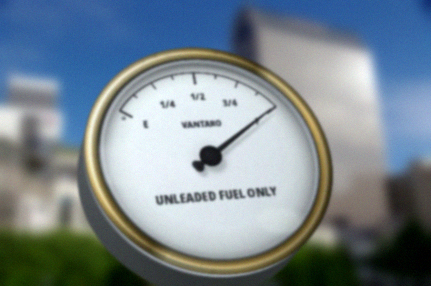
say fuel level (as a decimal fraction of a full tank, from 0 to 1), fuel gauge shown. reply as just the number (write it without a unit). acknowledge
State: 1
